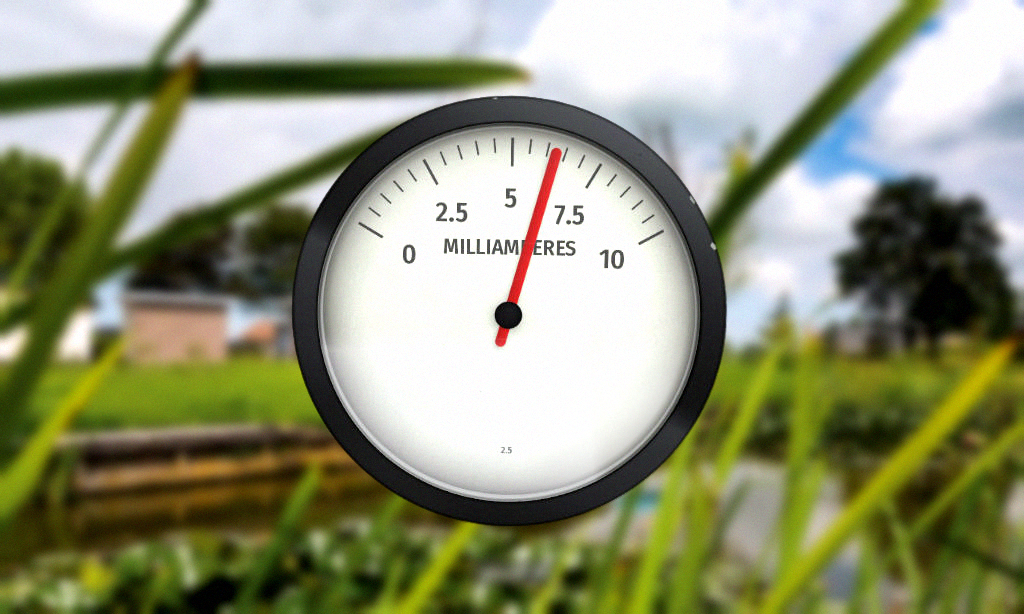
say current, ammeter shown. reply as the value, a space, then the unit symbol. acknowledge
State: 6.25 mA
